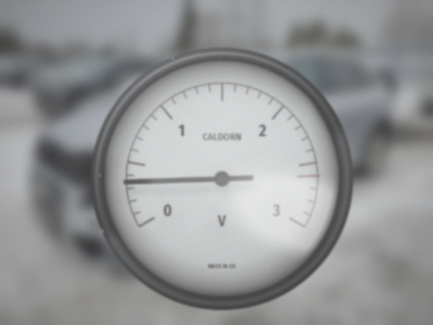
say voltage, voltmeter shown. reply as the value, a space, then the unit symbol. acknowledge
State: 0.35 V
